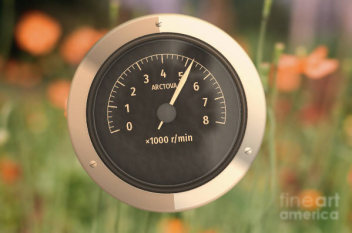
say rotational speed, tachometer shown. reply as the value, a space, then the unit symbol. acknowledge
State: 5200 rpm
